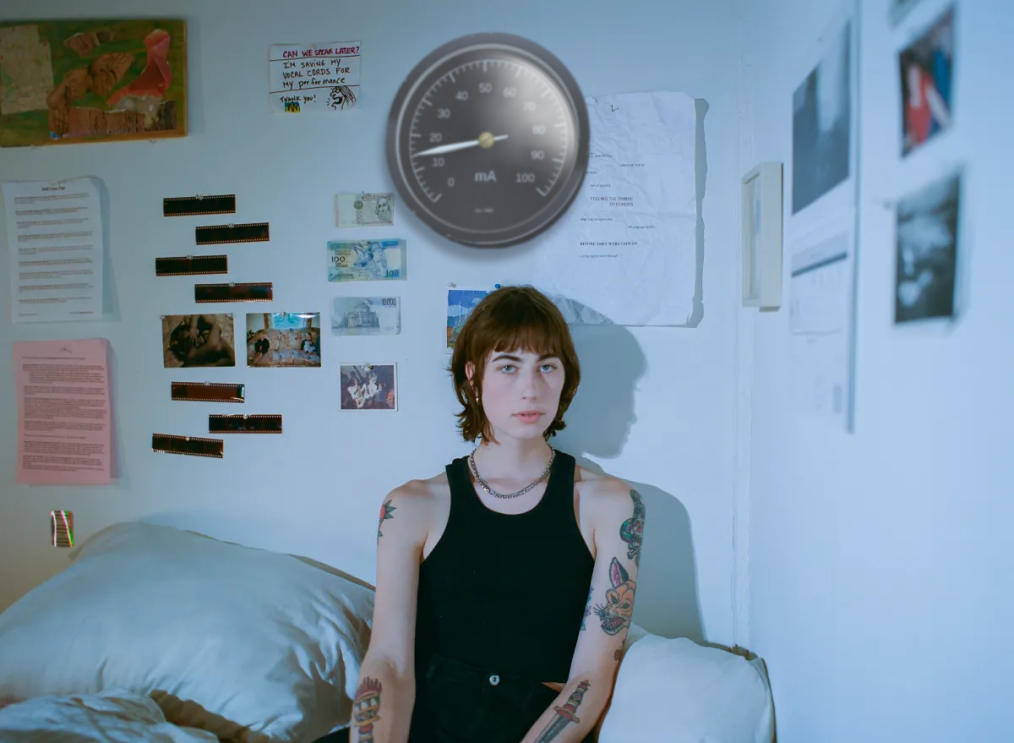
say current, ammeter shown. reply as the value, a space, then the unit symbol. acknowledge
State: 14 mA
